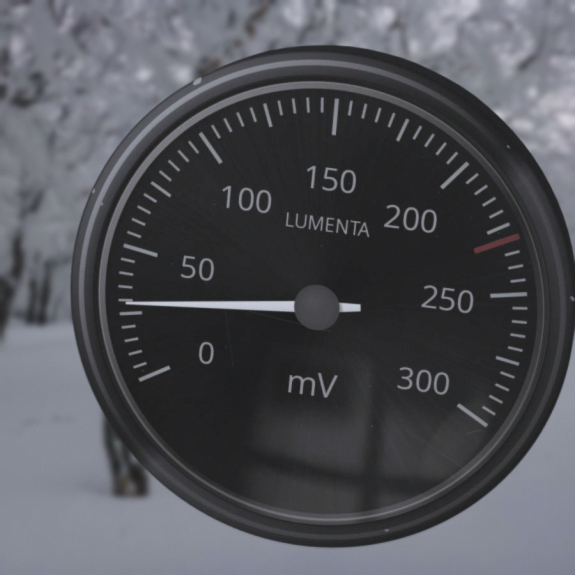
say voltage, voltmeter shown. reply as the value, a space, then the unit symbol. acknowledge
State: 30 mV
